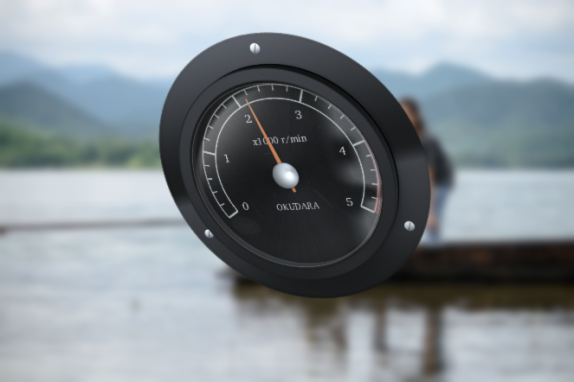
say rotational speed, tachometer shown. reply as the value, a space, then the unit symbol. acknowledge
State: 2200 rpm
